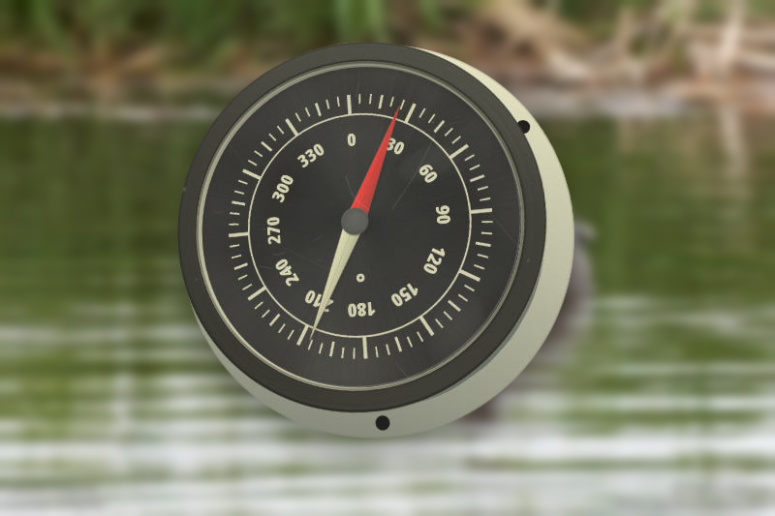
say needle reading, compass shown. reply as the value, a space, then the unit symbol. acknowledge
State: 25 °
